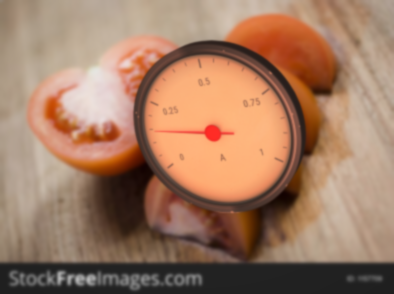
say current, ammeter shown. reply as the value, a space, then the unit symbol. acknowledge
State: 0.15 A
